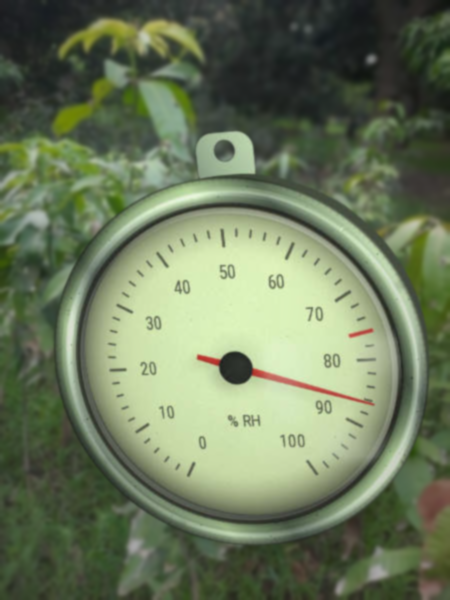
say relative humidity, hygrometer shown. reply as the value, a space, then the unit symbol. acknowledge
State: 86 %
